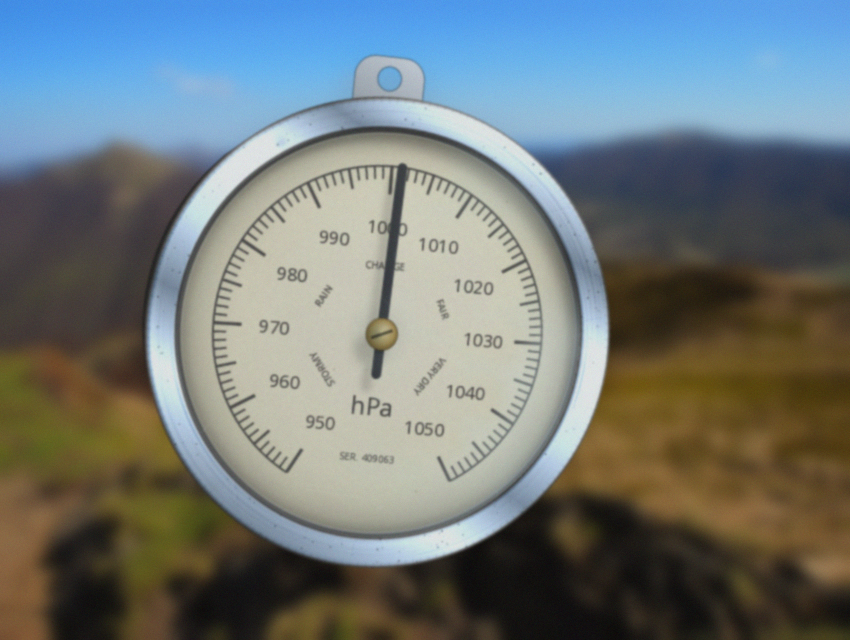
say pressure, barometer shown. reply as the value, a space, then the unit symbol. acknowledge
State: 1001 hPa
